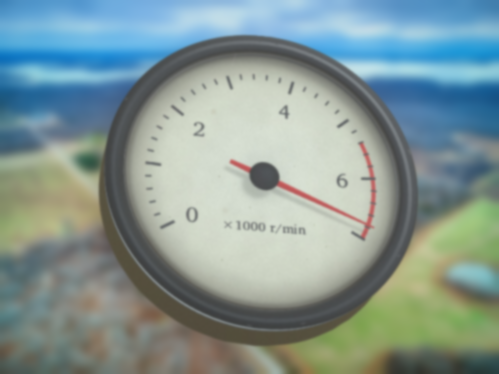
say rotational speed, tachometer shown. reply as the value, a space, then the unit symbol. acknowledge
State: 6800 rpm
